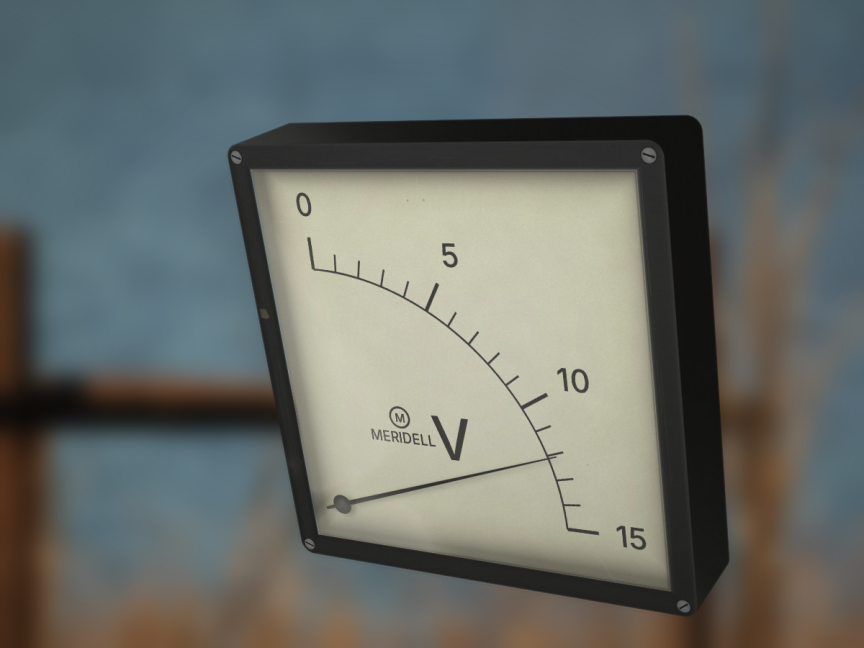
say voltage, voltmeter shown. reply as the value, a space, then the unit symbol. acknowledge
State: 12 V
